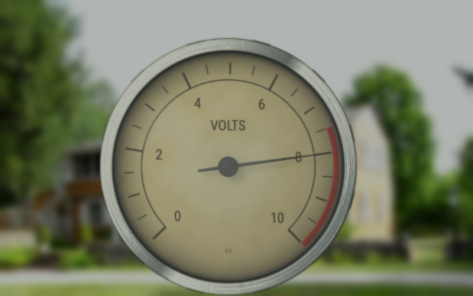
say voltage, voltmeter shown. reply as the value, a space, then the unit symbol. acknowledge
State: 8 V
